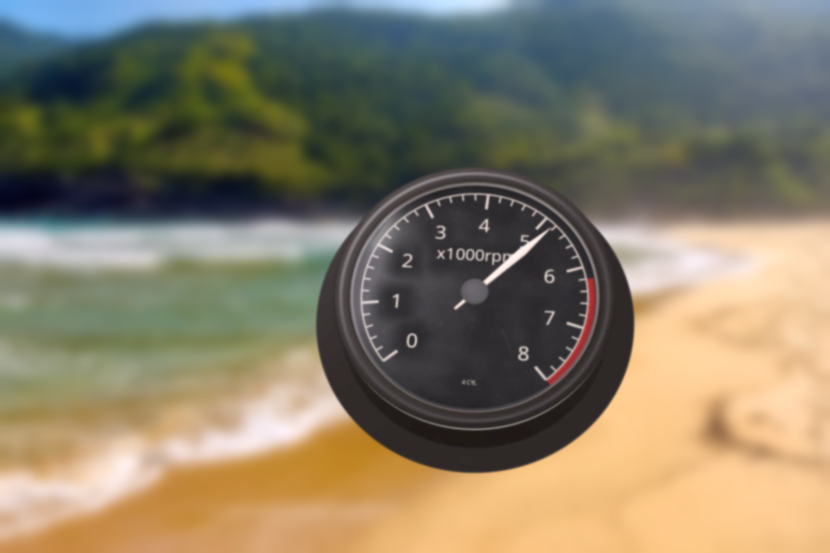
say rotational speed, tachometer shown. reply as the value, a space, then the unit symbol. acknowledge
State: 5200 rpm
